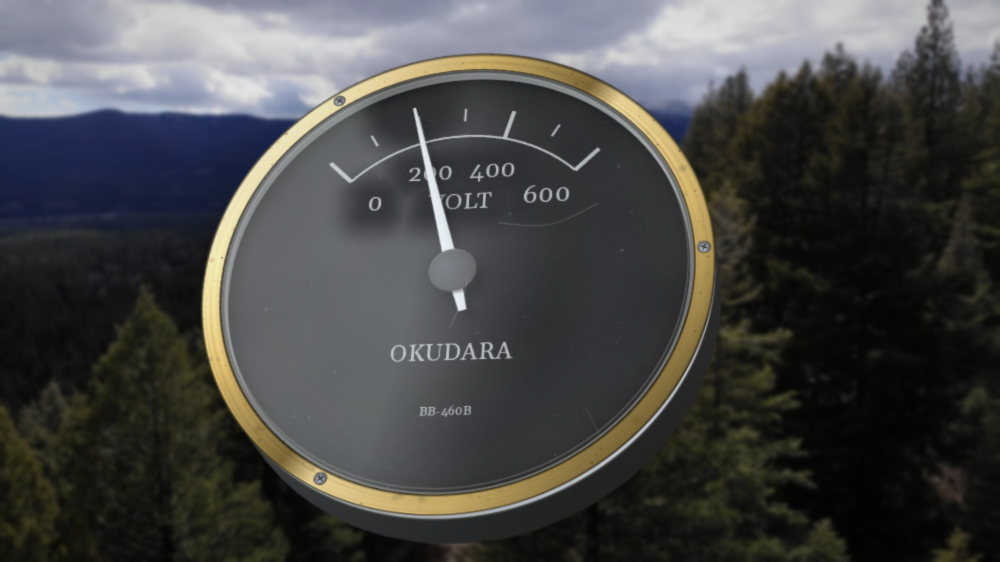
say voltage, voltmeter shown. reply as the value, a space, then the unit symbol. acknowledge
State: 200 V
